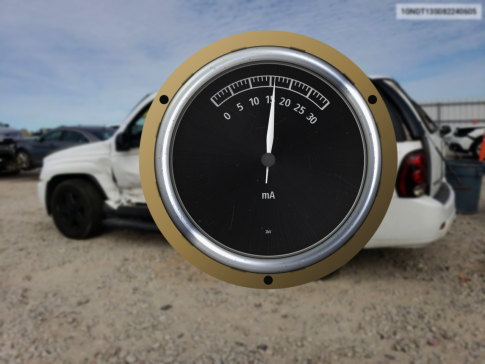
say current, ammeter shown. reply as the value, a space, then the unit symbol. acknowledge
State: 16 mA
